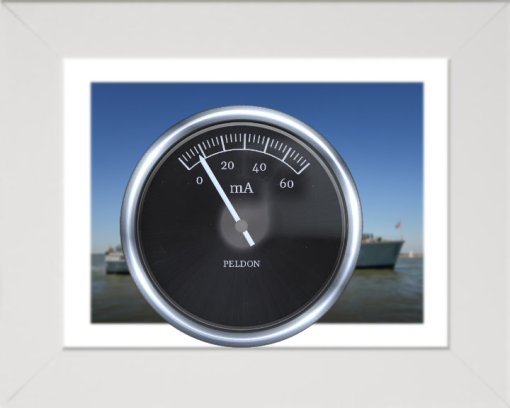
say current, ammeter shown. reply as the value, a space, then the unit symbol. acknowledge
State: 8 mA
